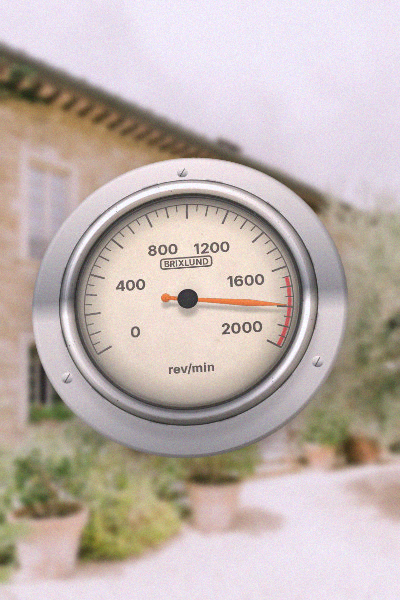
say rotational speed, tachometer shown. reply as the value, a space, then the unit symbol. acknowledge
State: 1800 rpm
